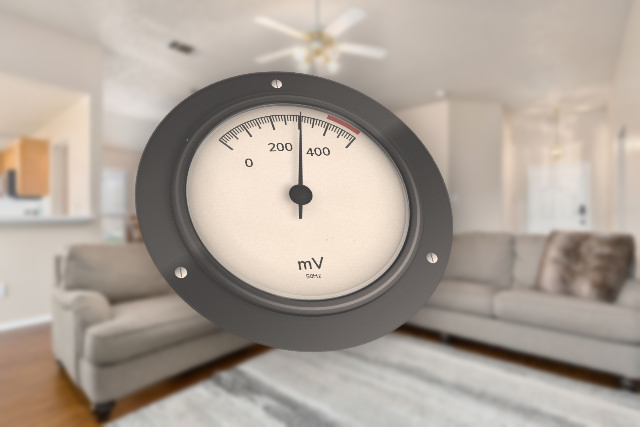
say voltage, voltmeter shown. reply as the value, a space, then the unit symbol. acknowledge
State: 300 mV
